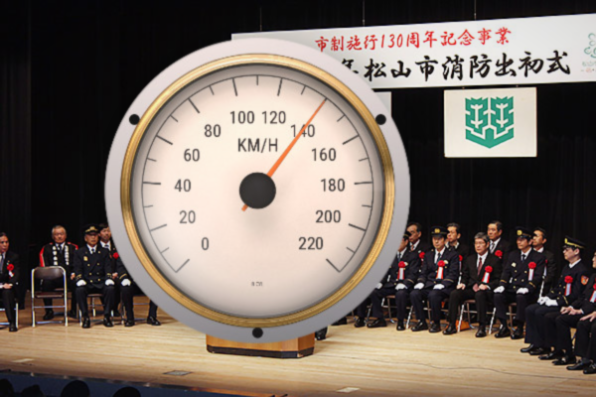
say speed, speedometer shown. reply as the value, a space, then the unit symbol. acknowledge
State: 140 km/h
